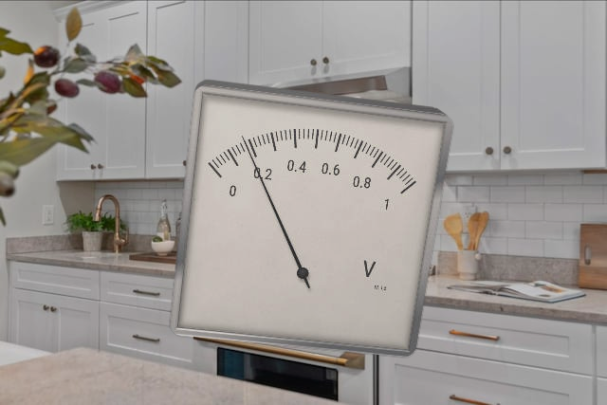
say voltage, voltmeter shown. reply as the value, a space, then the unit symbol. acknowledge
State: 0.18 V
